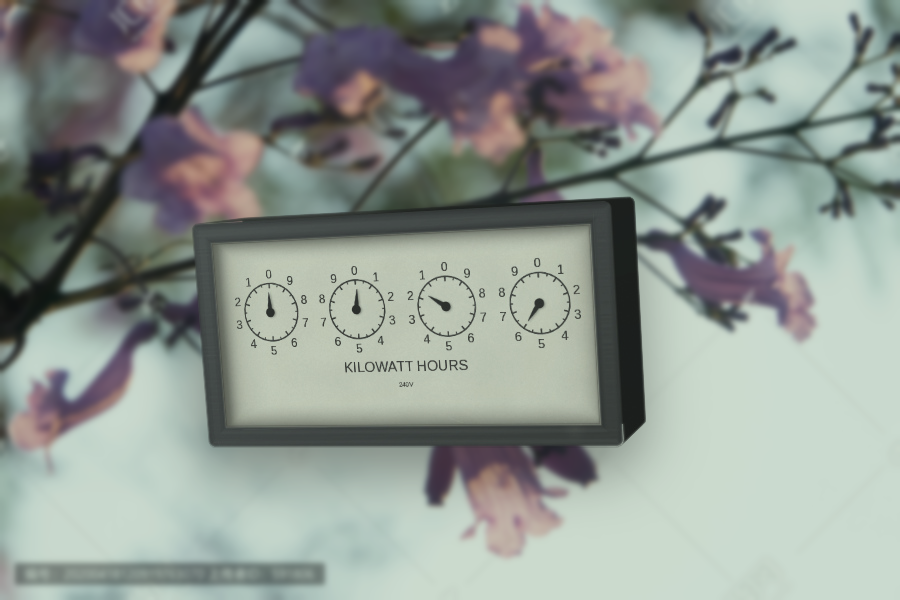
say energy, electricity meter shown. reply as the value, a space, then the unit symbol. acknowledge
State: 16 kWh
